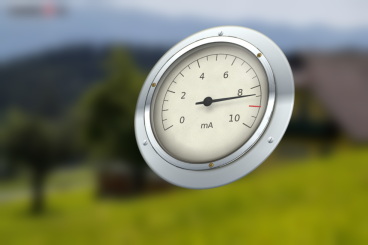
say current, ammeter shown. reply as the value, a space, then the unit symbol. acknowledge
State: 8.5 mA
